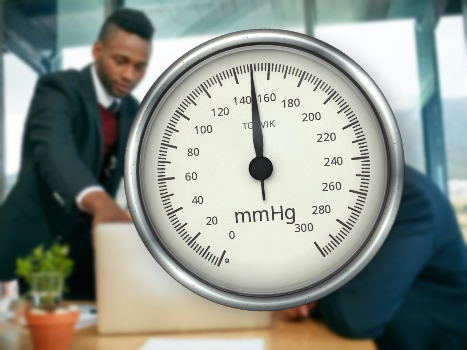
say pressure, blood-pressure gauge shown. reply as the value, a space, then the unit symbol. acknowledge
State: 150 mmHg
